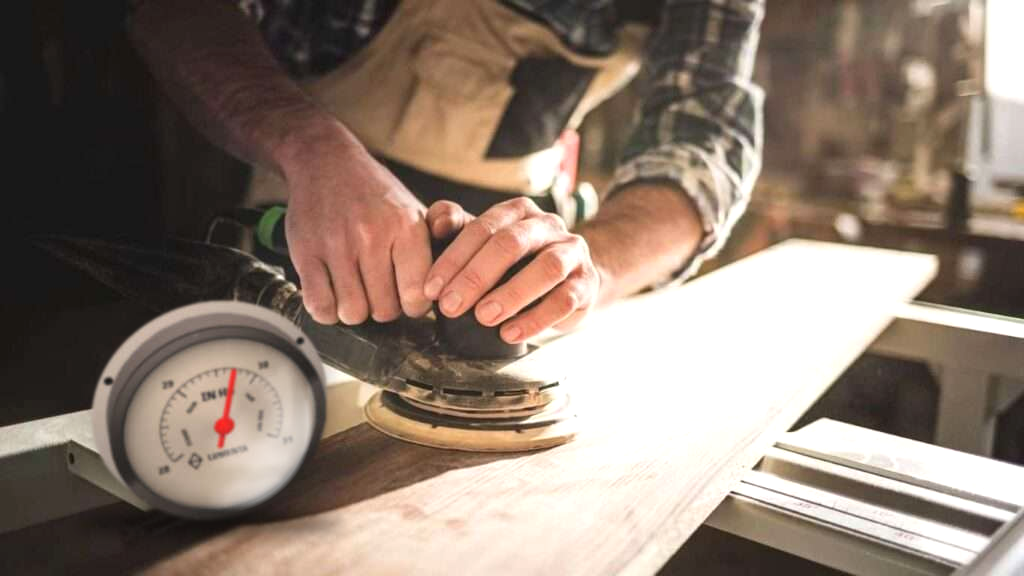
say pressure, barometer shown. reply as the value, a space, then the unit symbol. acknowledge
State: 29.7 inHg
